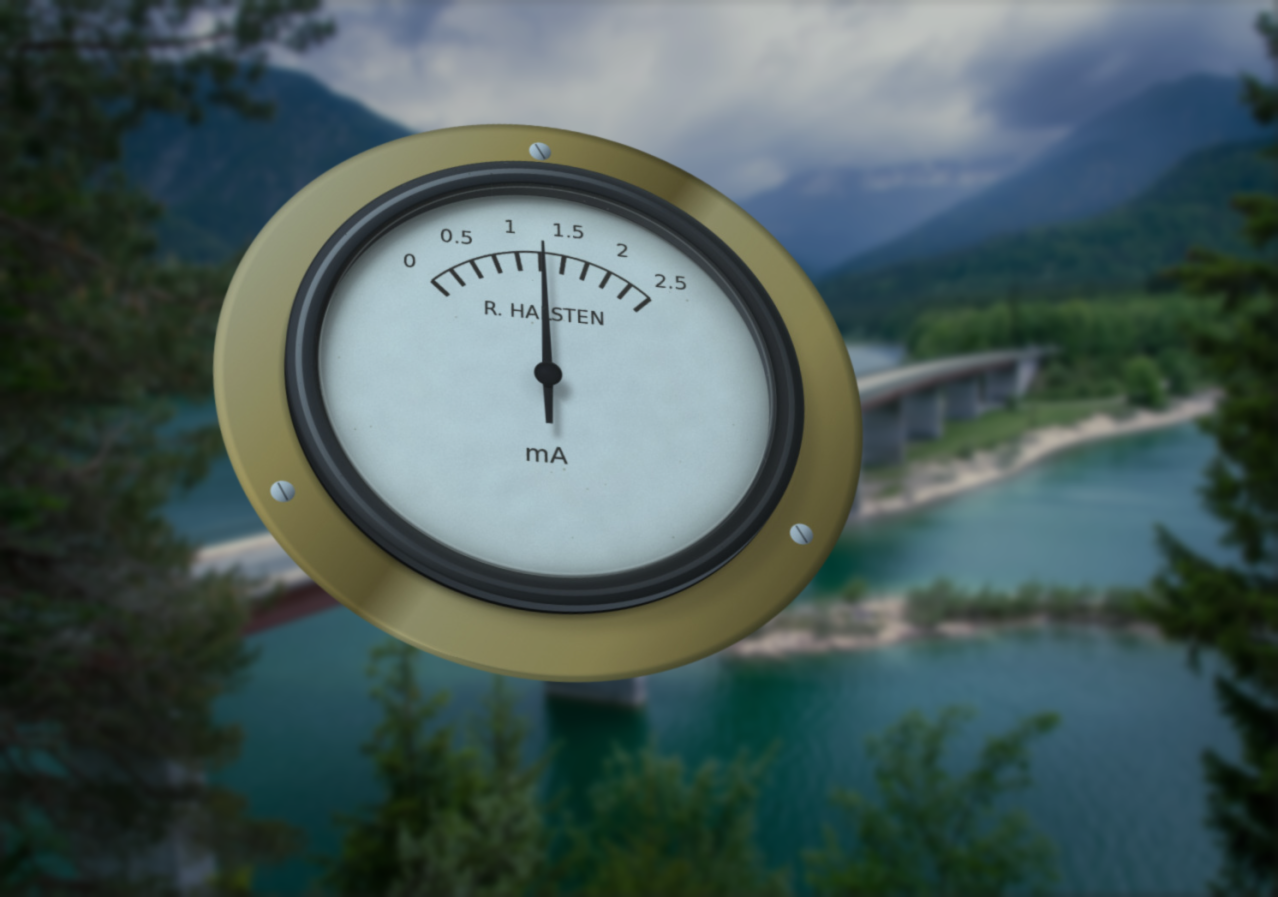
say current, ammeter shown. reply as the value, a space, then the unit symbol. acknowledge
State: 1.25 mA
